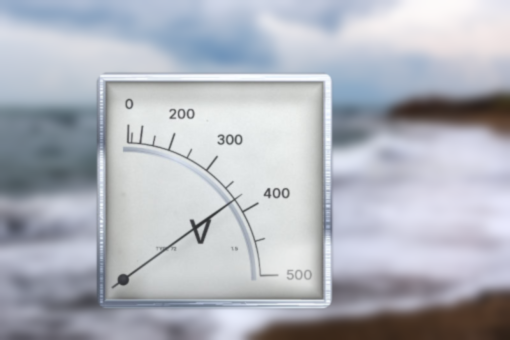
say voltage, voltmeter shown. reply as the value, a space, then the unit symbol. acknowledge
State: 375 V
